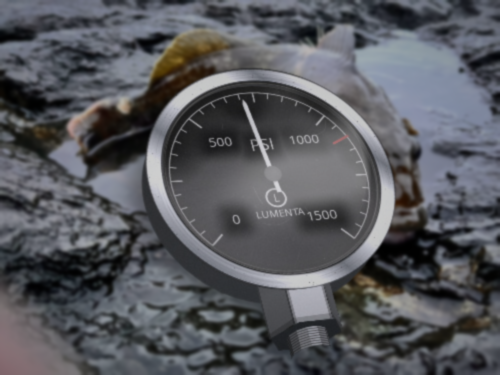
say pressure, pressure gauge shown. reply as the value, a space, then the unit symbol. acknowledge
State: 700 psi
